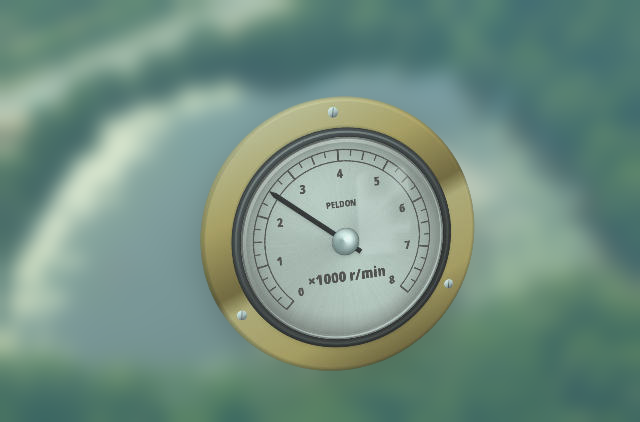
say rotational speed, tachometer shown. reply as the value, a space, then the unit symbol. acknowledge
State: 2500 rpm
